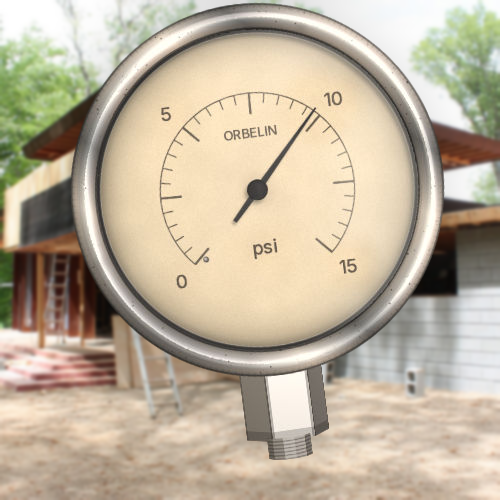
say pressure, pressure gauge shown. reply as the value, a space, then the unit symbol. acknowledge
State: 9.75 psi
